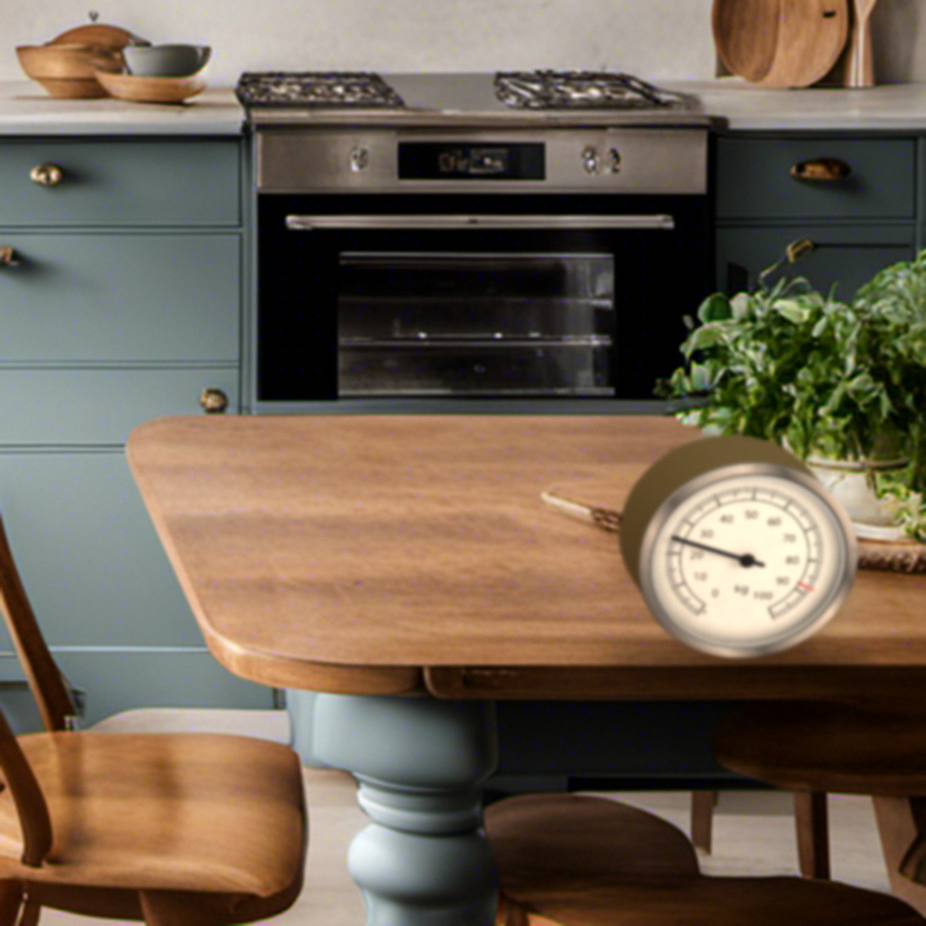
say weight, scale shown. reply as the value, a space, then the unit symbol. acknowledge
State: 25 kg
